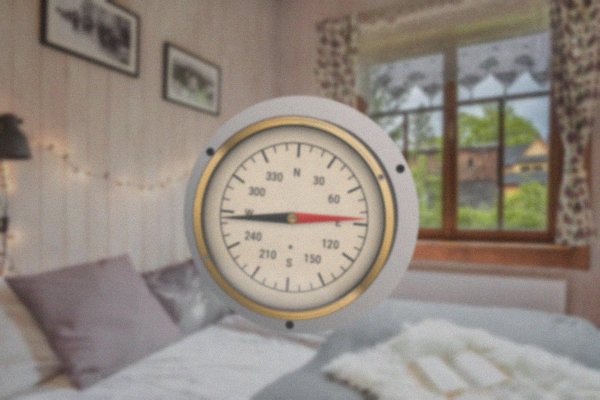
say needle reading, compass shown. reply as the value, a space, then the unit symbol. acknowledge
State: 85 °
